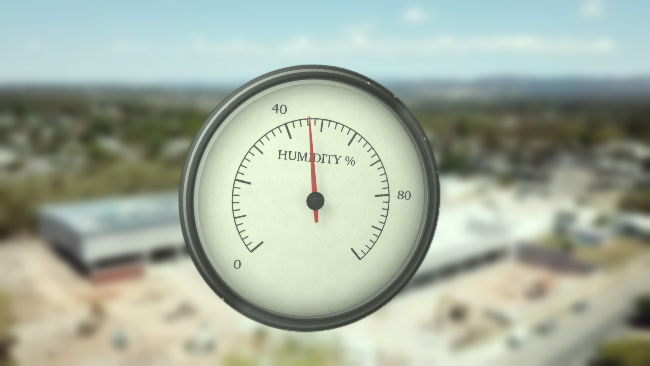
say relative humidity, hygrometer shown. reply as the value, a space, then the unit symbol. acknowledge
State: 46 %
